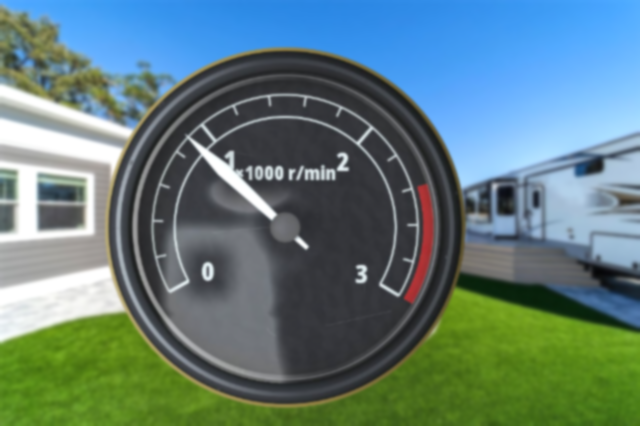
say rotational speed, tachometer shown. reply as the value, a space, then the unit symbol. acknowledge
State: 900 rpm
